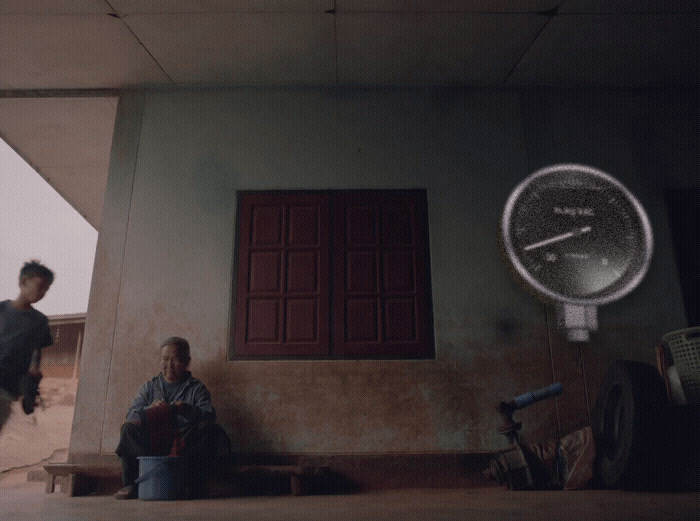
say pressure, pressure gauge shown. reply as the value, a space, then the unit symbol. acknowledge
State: -27.5 inHg
